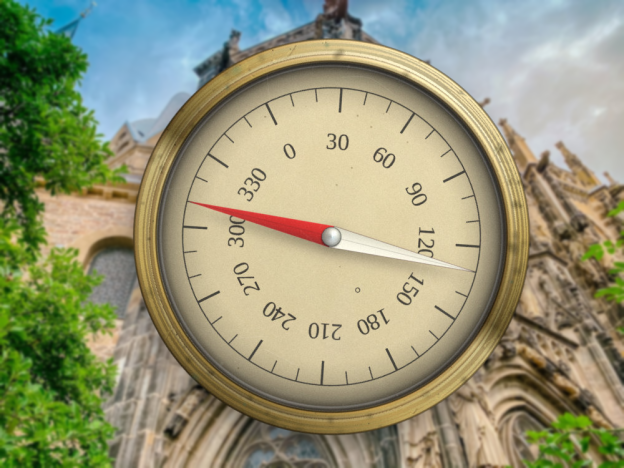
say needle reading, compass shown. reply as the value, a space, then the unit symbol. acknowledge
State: 310 °
